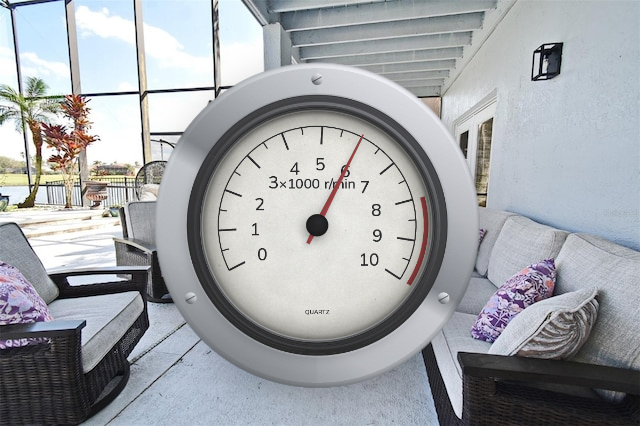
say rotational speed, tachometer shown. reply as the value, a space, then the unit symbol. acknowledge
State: 6000 rpm
